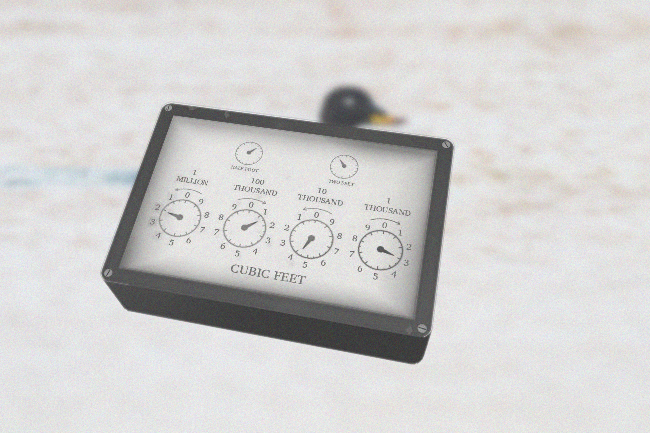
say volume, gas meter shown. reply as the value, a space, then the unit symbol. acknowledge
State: 214300 ft³
